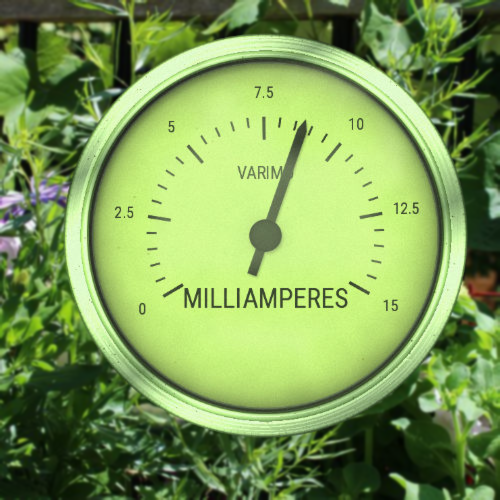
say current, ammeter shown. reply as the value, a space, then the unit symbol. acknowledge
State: 8.75 mA
